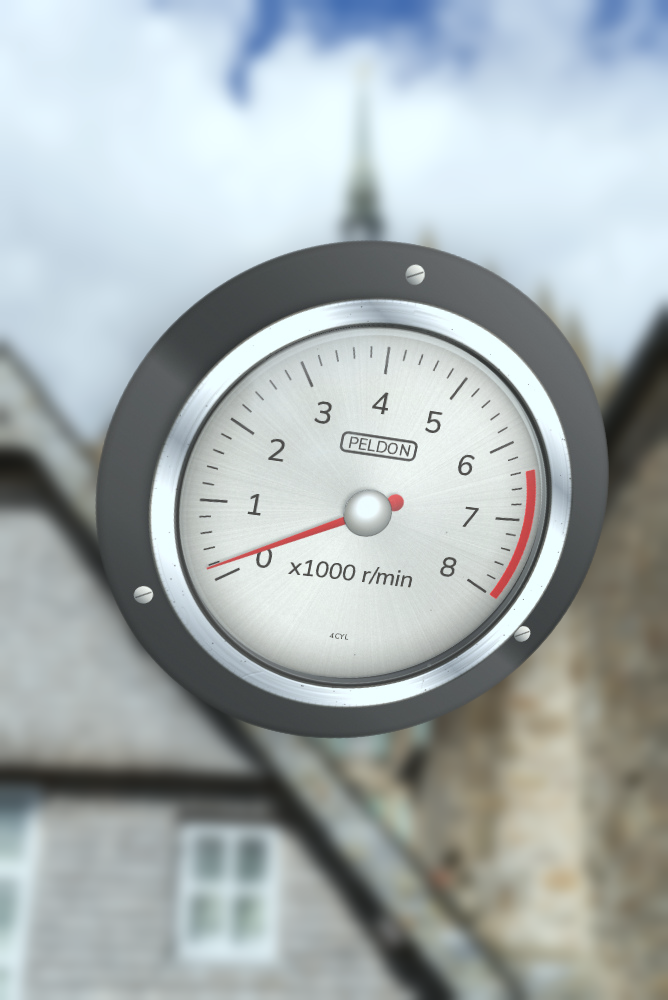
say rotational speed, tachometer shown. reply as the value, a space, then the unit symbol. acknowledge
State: 200 rpm
